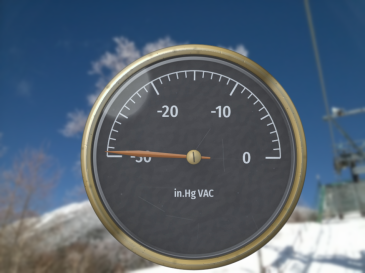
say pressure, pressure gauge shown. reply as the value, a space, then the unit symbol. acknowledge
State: -29.5 inHg
